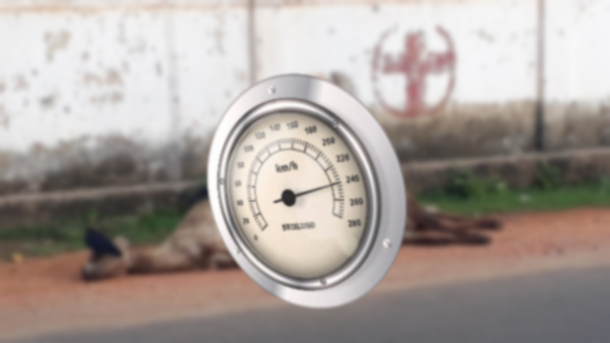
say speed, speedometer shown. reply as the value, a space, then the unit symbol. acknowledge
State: 240 km/h
